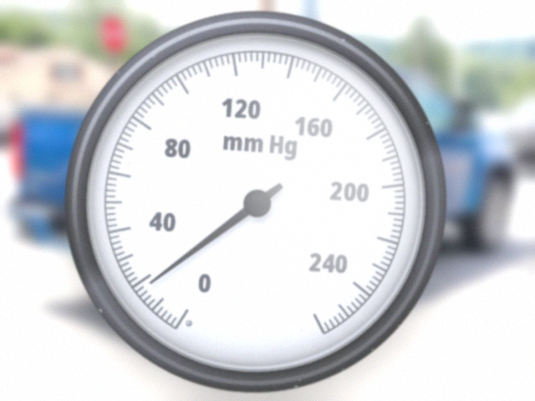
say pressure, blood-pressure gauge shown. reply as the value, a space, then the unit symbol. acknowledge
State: 18 mmHg
